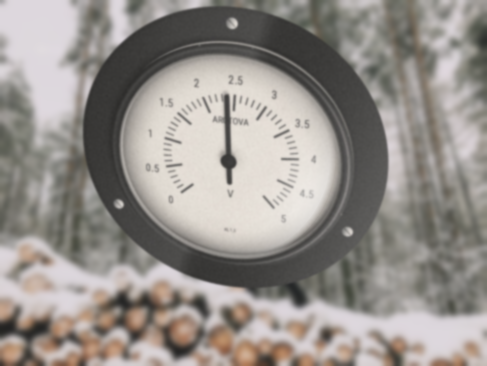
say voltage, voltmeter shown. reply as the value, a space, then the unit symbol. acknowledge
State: 2.4 V
